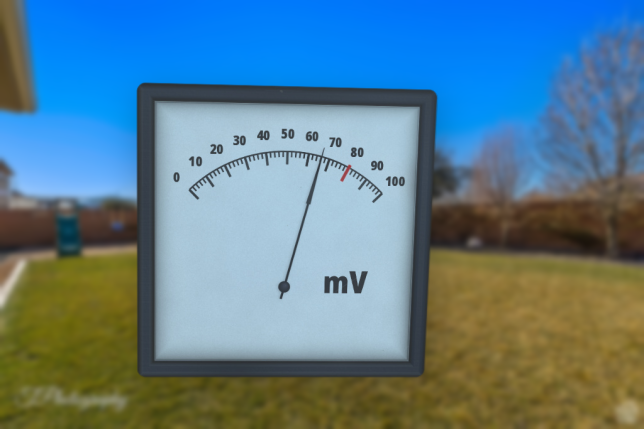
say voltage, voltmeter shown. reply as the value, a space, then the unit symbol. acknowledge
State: 66 mV
